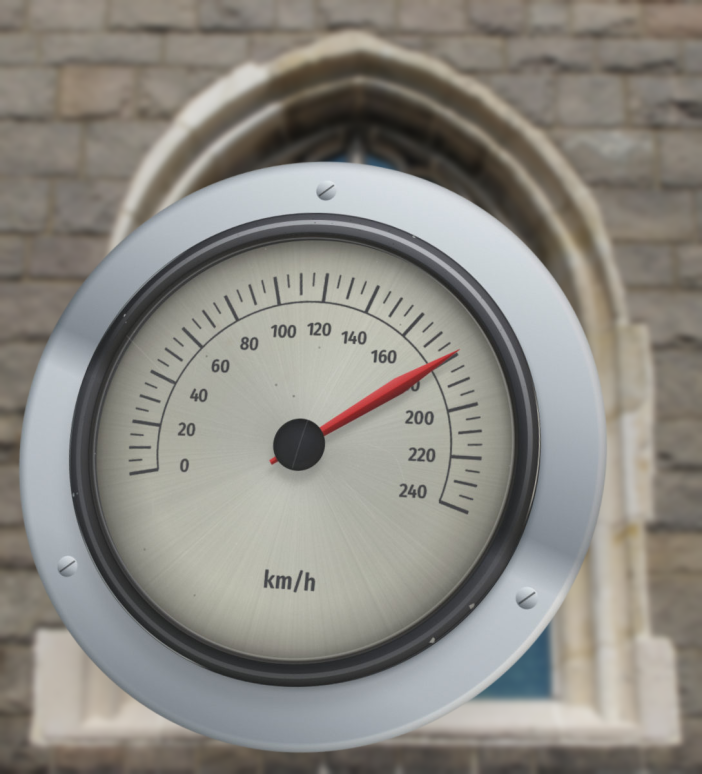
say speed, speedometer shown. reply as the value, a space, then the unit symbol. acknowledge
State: 180 km/h
